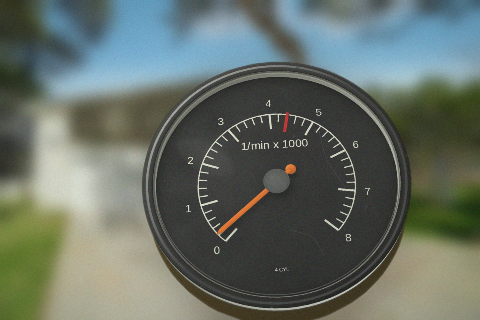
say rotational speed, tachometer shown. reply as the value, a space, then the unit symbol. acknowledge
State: 200 rpm
